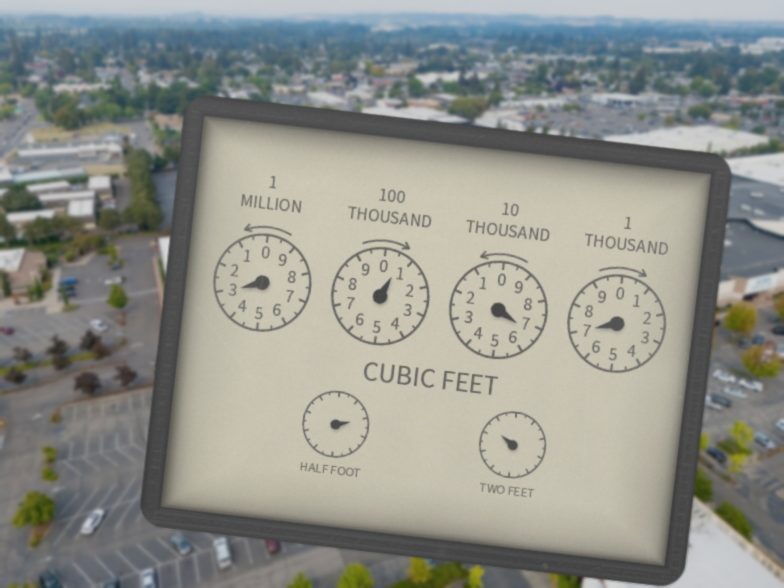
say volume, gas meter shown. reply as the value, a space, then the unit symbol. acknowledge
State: 306700 ft³
